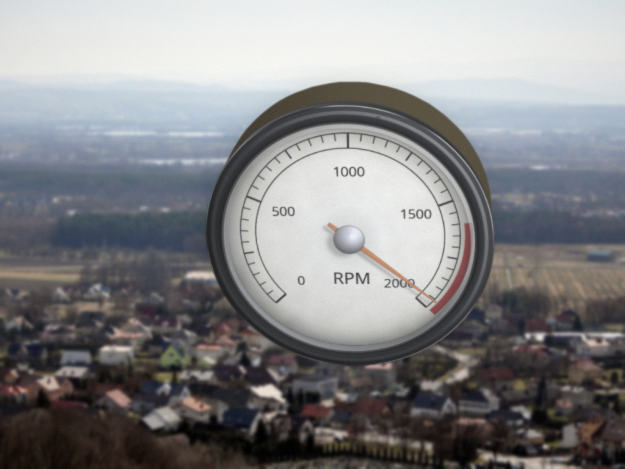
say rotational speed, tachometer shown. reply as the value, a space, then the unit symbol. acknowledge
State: 1950 rpm
